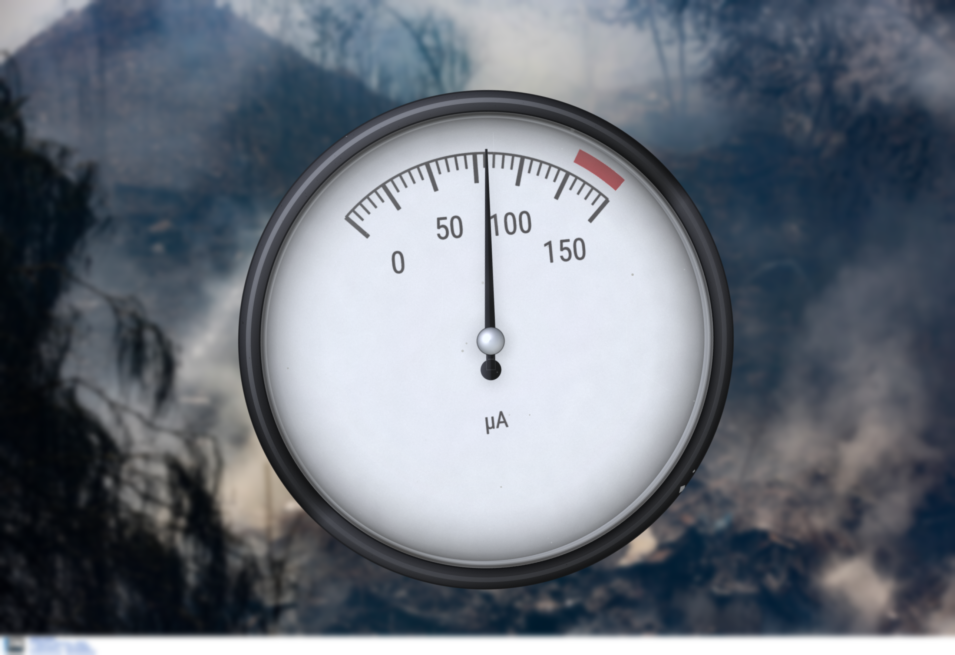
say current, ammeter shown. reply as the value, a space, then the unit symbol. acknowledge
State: 80 µA
